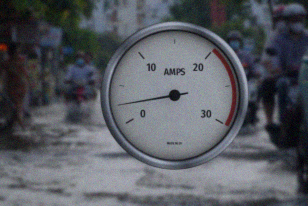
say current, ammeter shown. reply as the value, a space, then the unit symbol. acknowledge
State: 2.5 A
